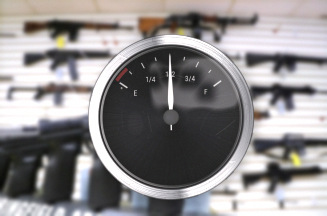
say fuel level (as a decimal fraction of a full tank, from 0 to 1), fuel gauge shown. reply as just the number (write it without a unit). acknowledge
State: 0.5
